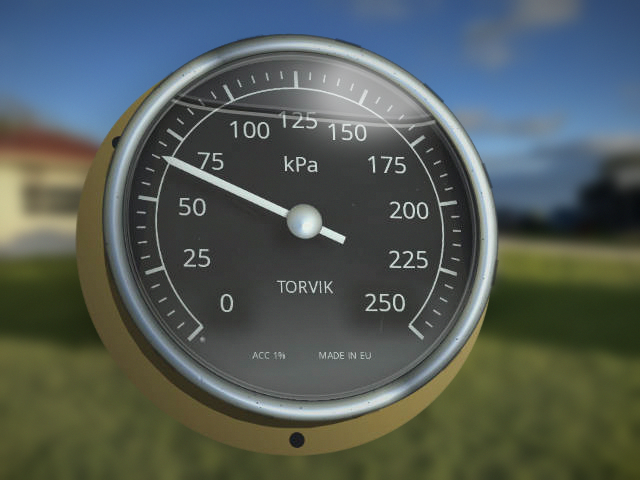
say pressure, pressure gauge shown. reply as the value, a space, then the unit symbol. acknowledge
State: 65 kPa
